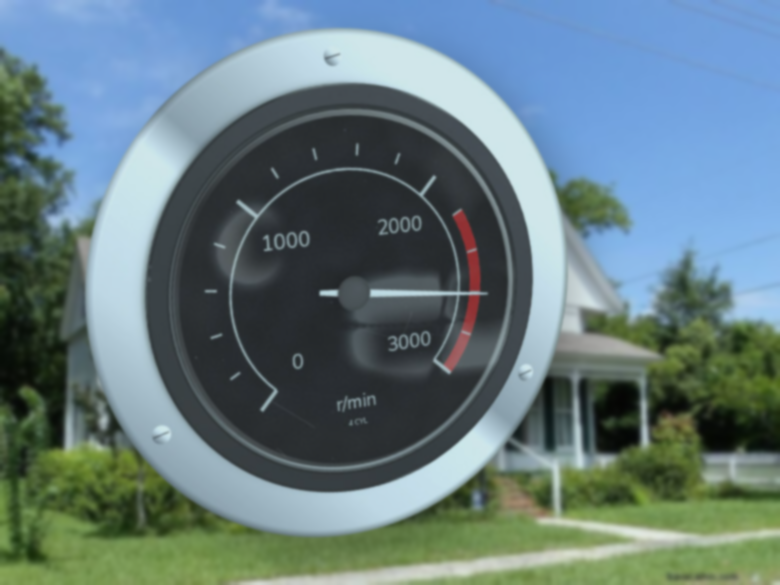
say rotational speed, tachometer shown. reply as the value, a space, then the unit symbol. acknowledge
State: 2600 rpm
